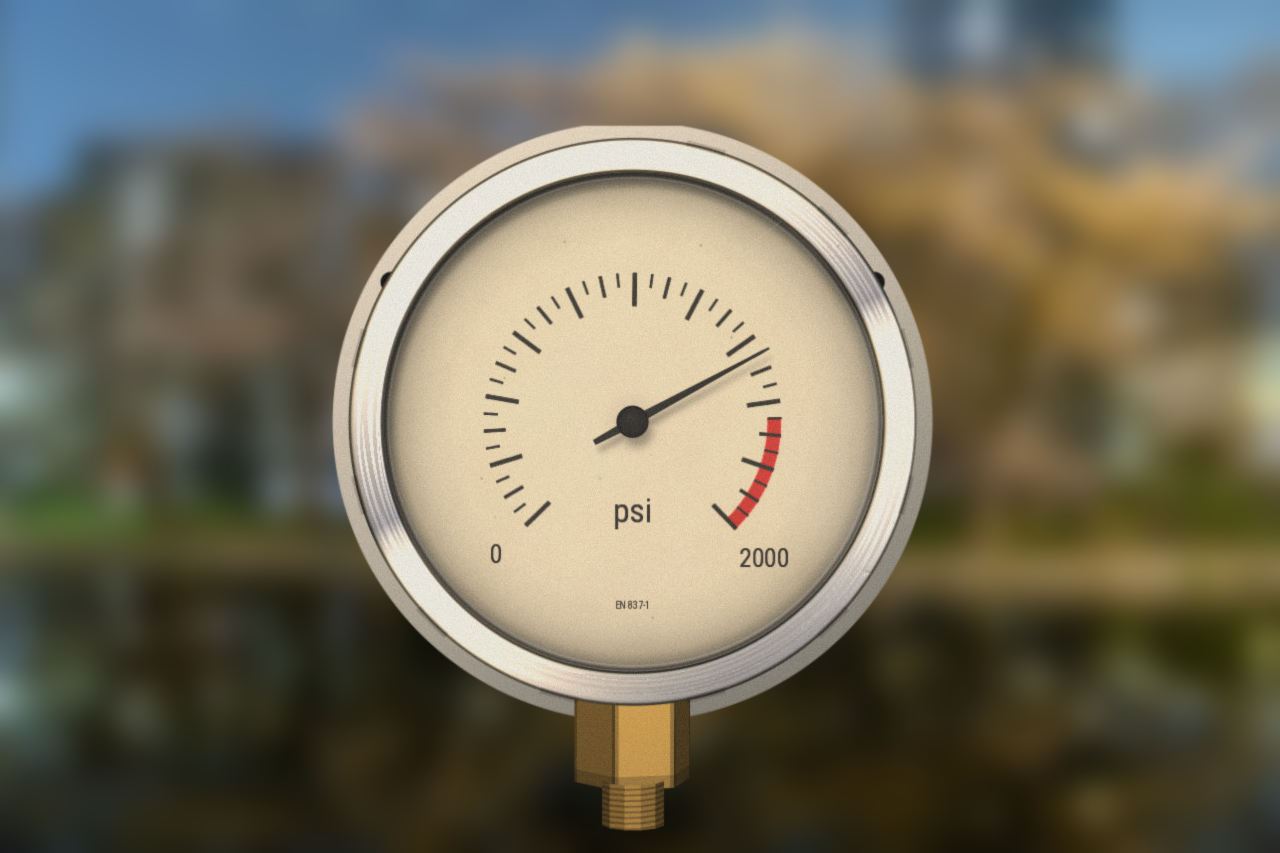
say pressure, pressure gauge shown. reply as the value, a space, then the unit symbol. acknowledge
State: 1450 psi
